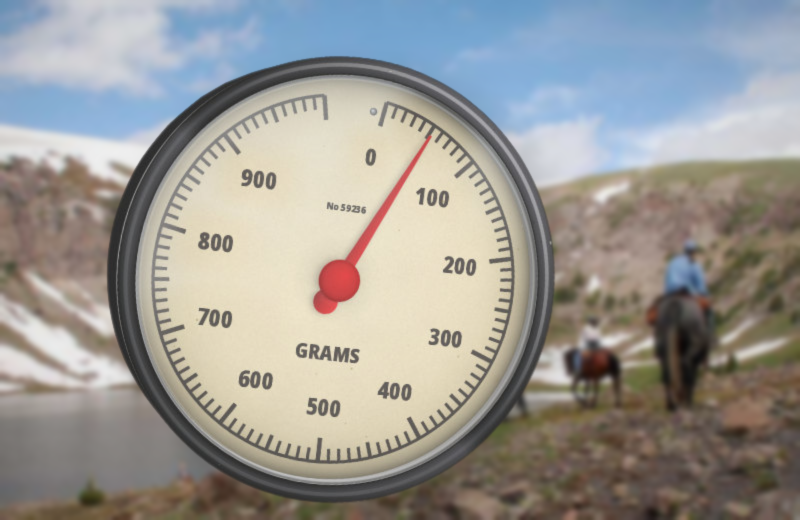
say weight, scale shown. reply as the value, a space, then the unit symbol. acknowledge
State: 50 g
